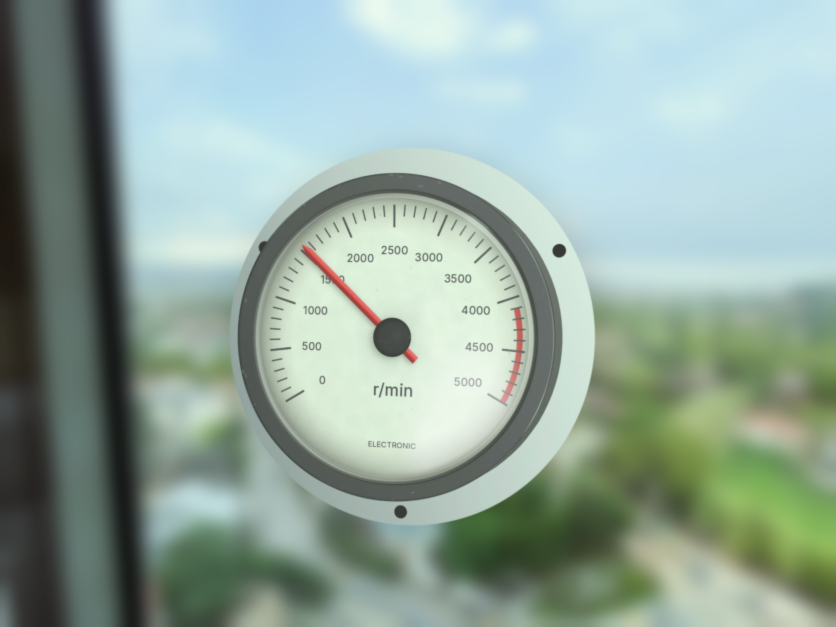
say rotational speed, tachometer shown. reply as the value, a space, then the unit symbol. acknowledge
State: 1550 rpm
